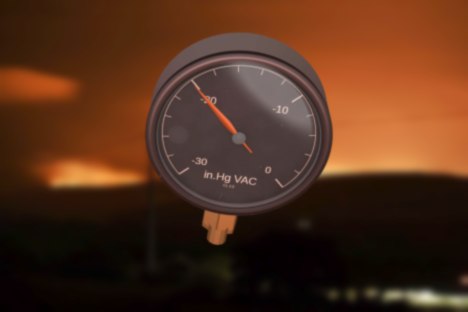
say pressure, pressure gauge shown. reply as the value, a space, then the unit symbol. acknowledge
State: -20 inHg
